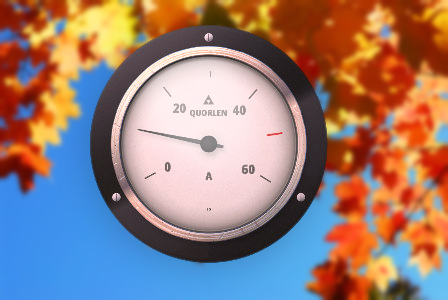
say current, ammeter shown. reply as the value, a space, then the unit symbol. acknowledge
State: 10 A
